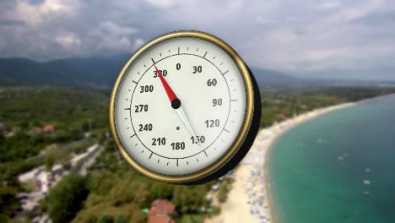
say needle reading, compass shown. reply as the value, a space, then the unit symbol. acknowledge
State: 330 °
